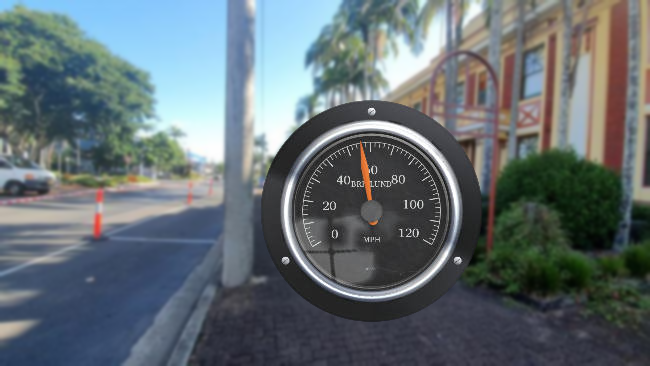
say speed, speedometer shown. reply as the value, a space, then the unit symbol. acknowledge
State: 56 mph
